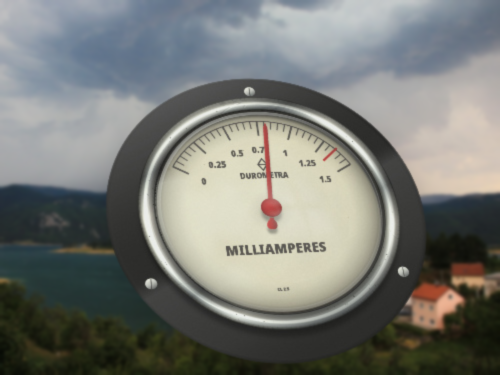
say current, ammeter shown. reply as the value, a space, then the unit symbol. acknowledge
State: 0.8 mA
